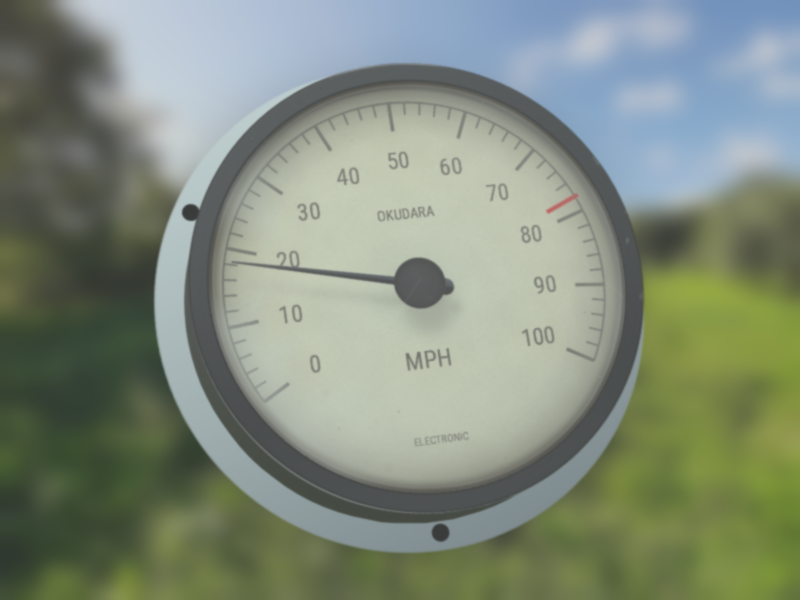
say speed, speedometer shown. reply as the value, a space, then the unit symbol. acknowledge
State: 18 mph
